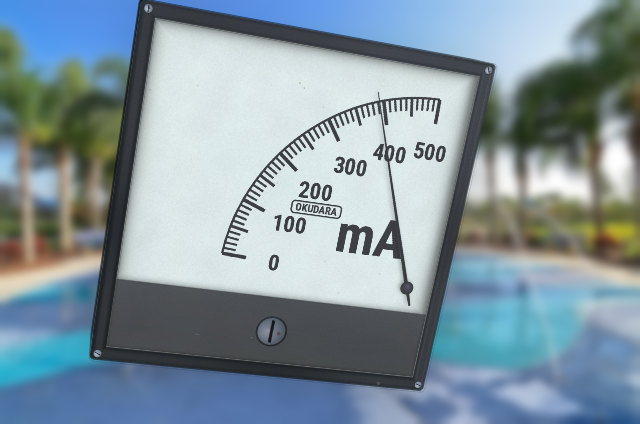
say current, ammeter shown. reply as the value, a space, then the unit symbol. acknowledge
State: 390 mA
